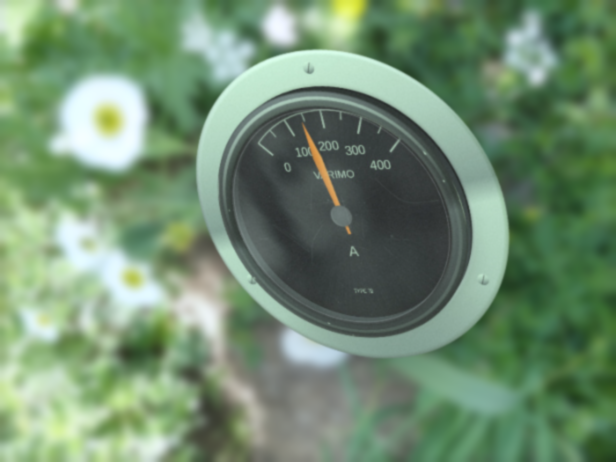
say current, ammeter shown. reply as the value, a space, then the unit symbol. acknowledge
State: 150 A
